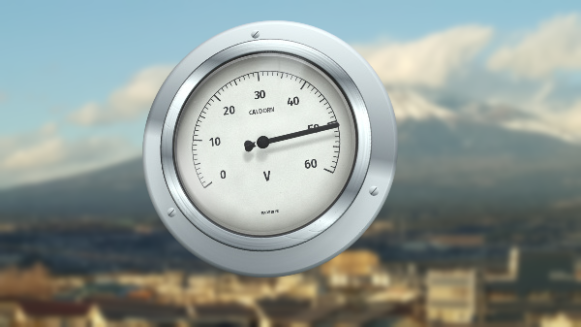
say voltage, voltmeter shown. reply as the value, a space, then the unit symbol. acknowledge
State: 51 V
